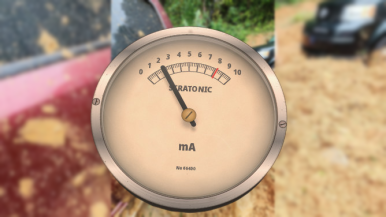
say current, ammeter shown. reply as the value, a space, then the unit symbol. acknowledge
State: 2 mA
